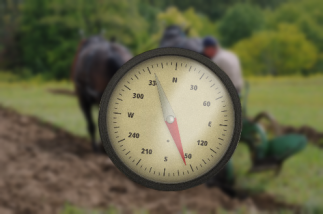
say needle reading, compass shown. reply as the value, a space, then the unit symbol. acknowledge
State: 155 °
